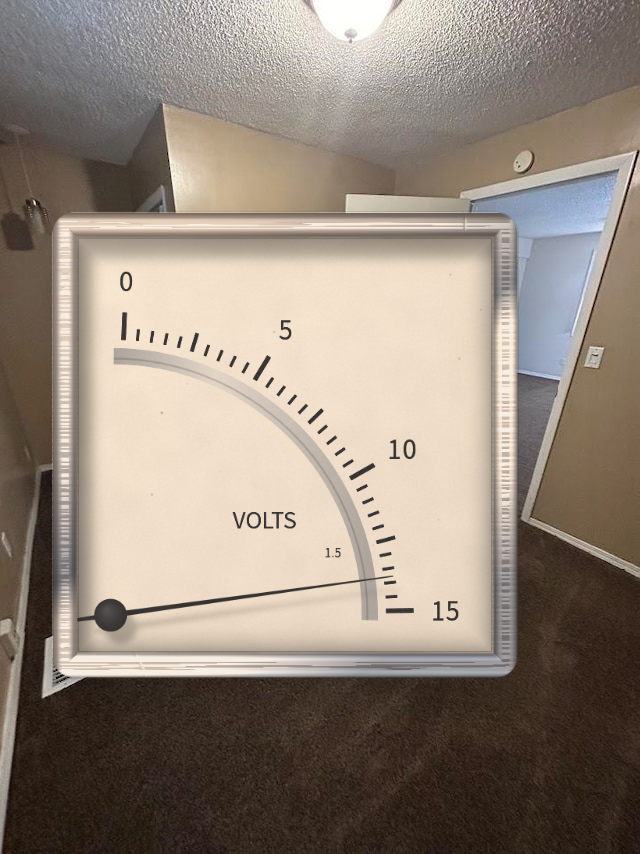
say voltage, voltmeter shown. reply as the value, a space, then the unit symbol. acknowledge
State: 13.75 V
